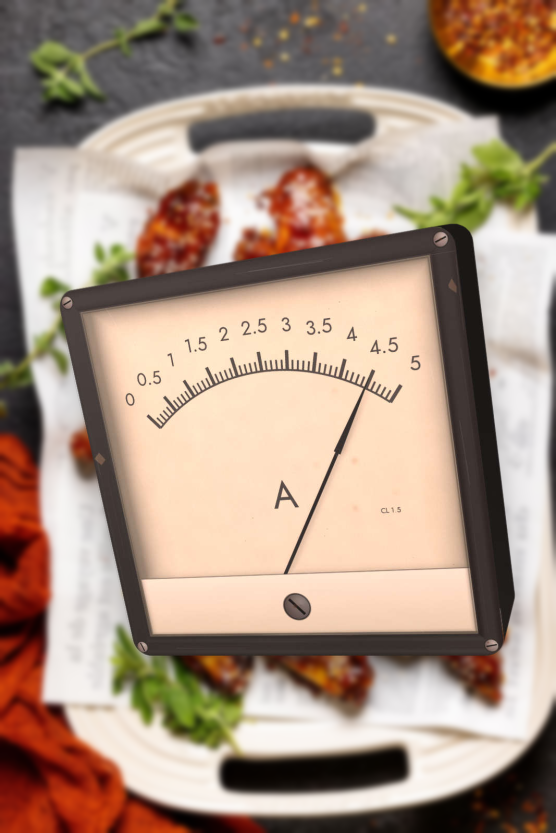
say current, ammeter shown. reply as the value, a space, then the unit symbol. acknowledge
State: 4.5 A
